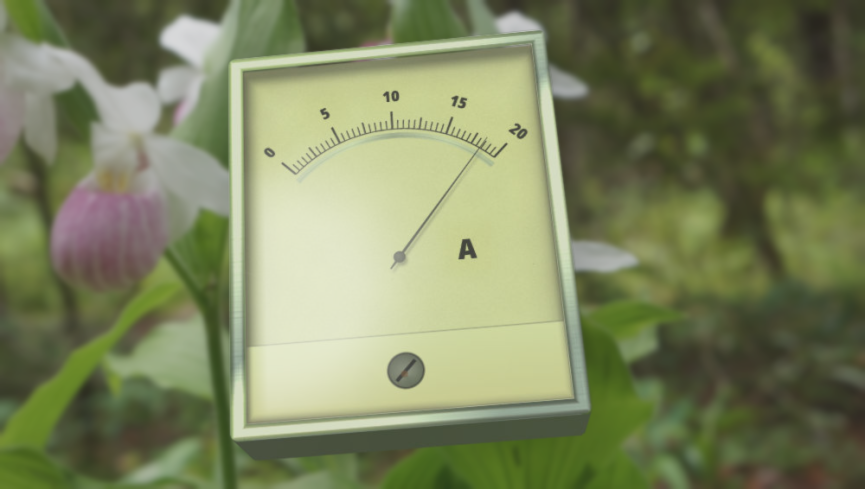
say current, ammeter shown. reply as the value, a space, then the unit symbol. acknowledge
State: 18.5 A
